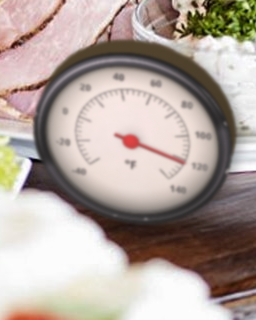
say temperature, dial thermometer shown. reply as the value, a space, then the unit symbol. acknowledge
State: 120 °F
